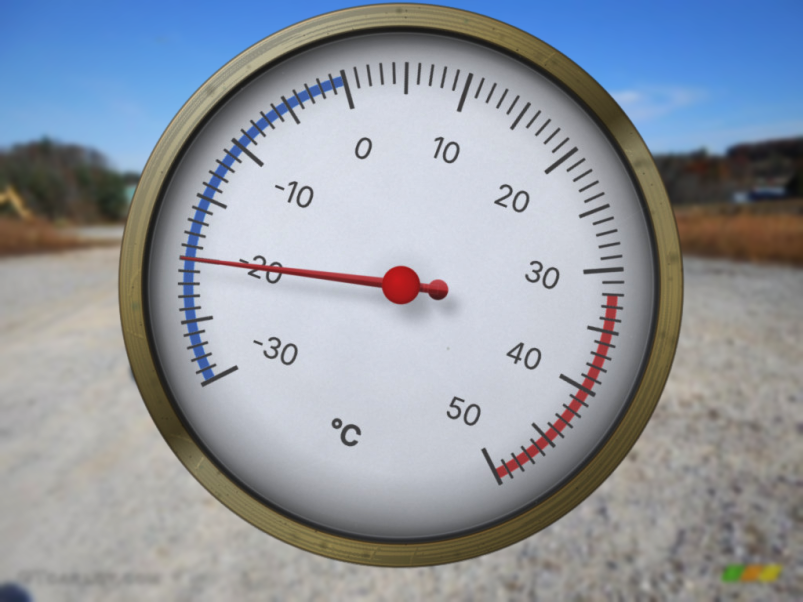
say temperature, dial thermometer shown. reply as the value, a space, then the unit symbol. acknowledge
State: -20 °C
